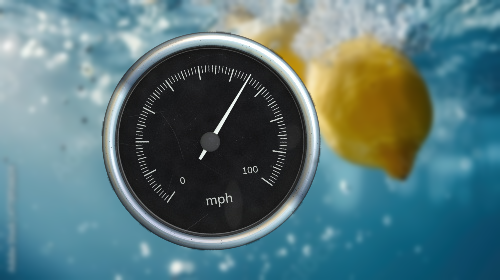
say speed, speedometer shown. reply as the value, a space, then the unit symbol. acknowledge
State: 65 mph
